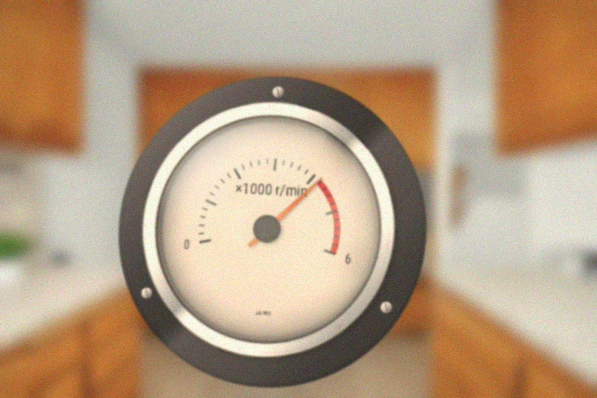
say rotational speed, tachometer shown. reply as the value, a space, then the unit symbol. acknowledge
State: 4200 rpm
